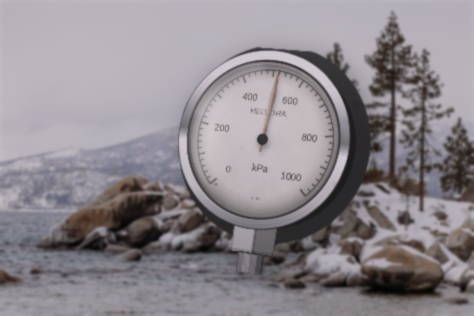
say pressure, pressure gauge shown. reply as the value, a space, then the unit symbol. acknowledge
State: 520 kPa
